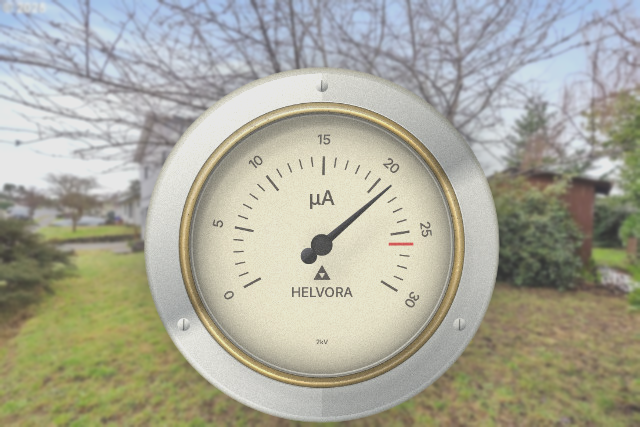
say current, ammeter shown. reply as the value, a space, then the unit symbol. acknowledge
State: 21 µA
